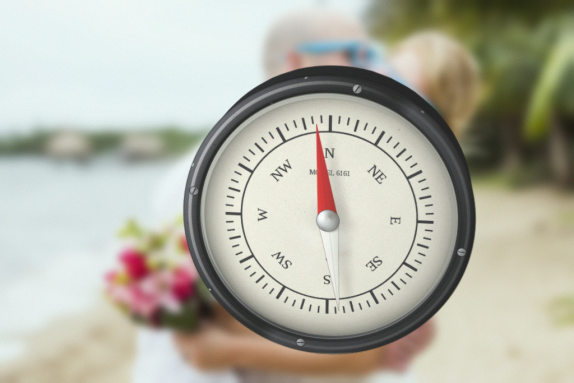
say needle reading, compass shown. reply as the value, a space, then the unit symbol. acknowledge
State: 352.5 °
